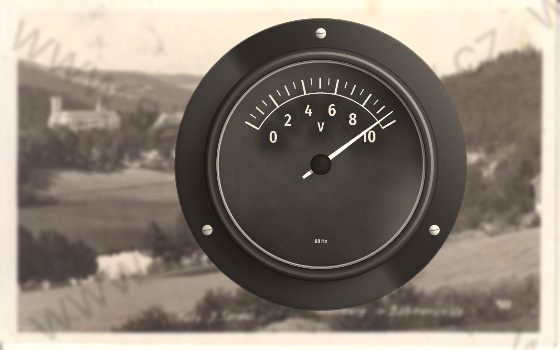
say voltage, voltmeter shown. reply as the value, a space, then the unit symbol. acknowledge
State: 9.5 V
